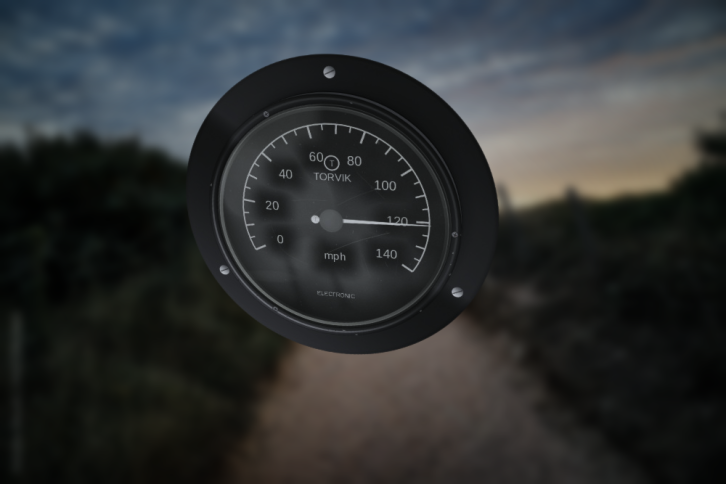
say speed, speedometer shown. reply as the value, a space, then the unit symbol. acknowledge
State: 120 mph
